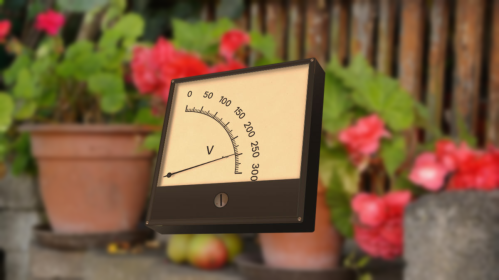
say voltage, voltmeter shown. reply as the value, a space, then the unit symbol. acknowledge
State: 250 V
